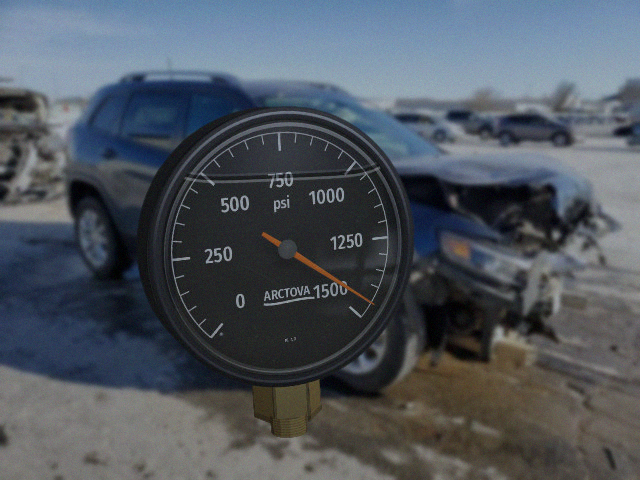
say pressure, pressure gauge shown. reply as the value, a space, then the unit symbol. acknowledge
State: 1450 psi
